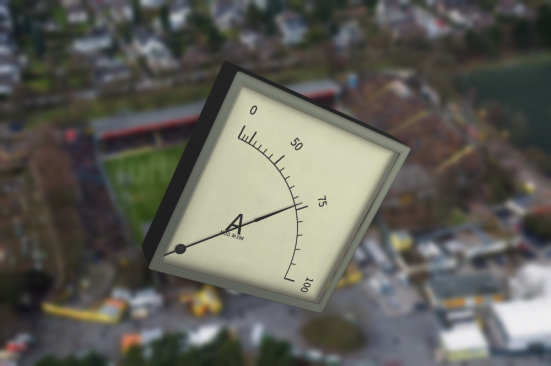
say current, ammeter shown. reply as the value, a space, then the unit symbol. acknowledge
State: 72.5 A
